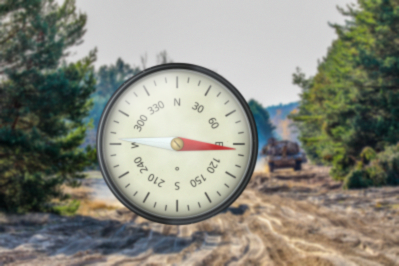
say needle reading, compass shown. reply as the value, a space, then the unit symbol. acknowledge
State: 95 °
